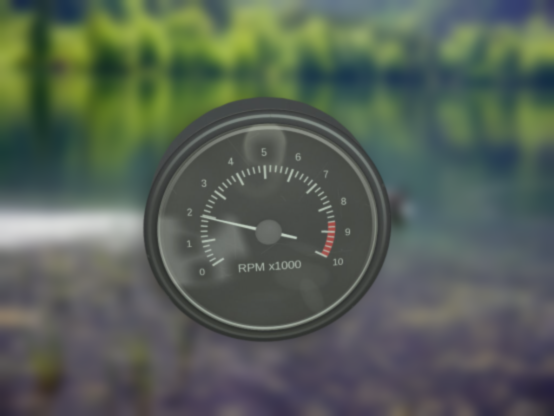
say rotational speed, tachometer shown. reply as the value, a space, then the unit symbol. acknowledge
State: 2000 rpm
